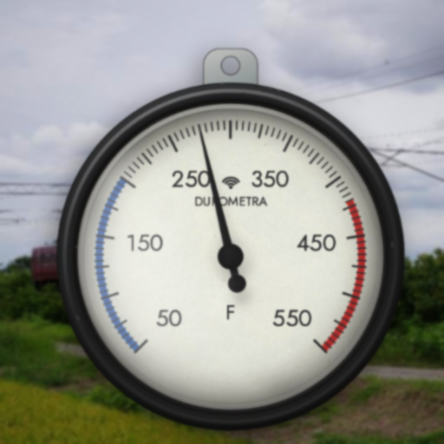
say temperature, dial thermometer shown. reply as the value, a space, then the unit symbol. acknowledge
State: 275 °F
